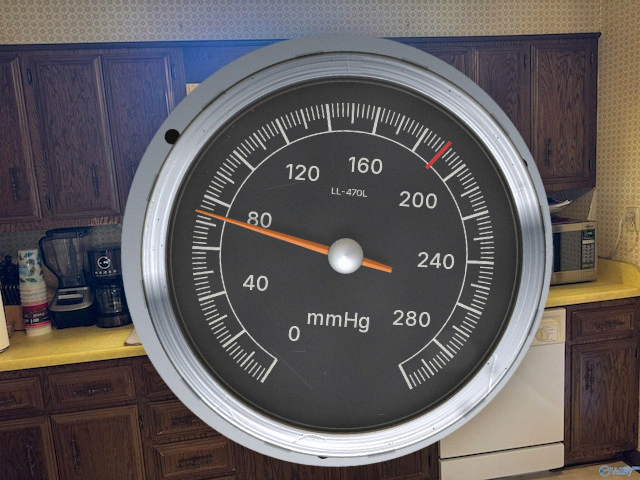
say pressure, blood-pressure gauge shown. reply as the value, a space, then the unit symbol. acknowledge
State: 74 mmHg
